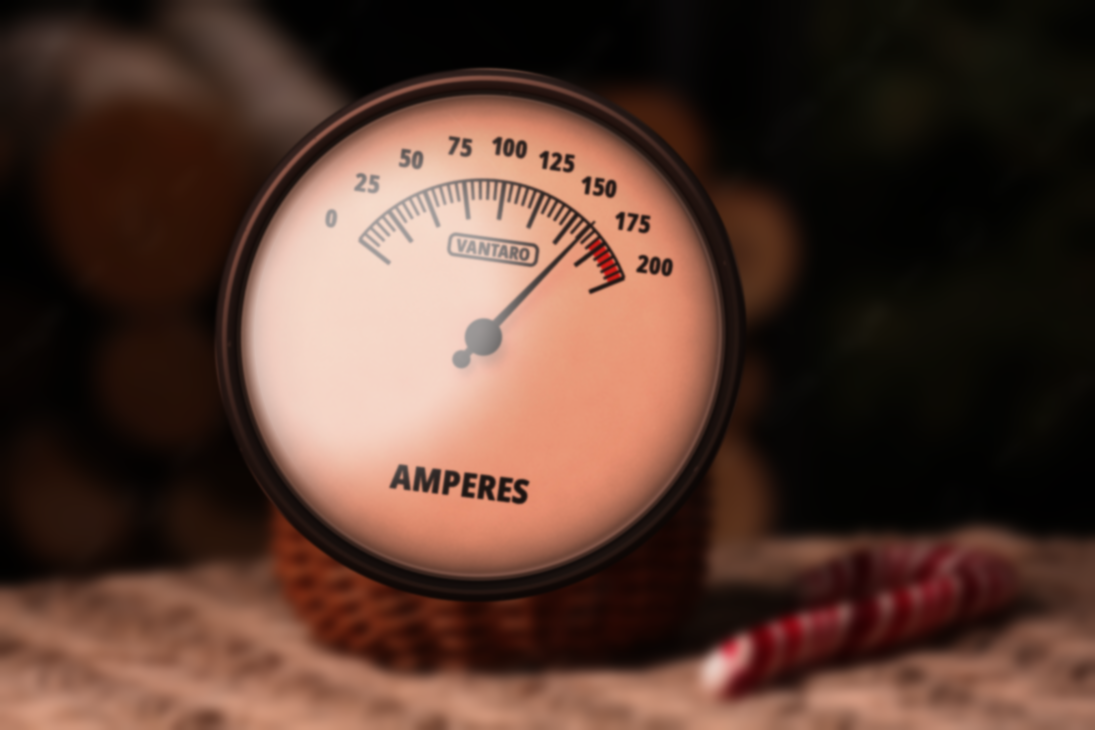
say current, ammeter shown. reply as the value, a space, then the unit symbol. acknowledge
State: 160 A
